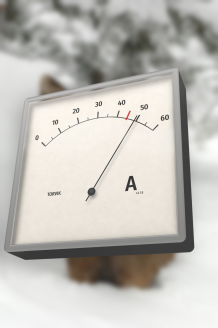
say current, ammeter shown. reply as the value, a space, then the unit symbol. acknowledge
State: 50 A
